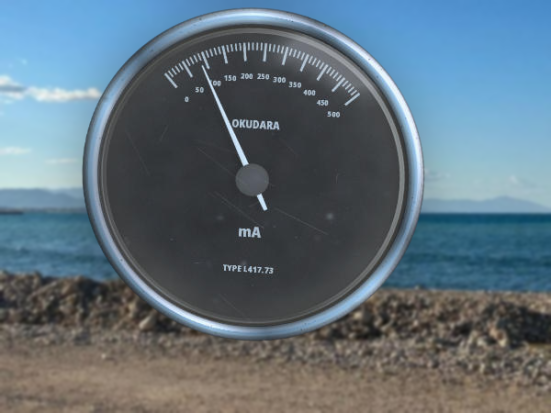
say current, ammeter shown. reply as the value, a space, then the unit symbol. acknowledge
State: 90 mA
